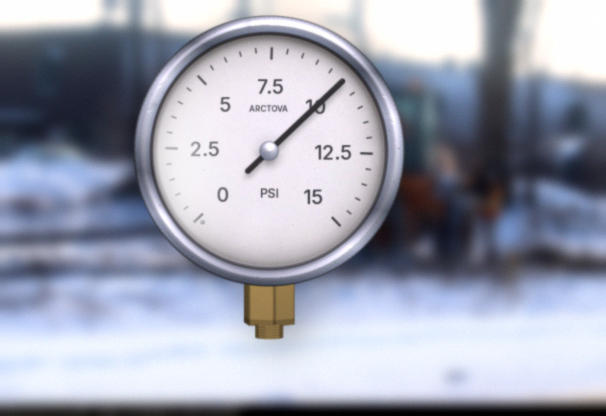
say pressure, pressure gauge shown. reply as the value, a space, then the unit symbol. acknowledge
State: 10 psi
